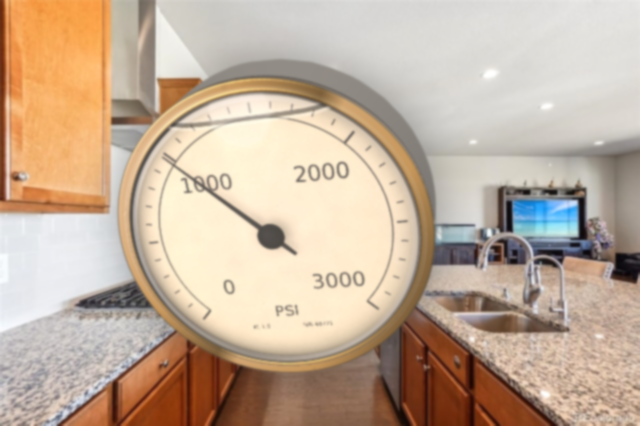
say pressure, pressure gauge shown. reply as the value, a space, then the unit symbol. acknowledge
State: 1000 psi
